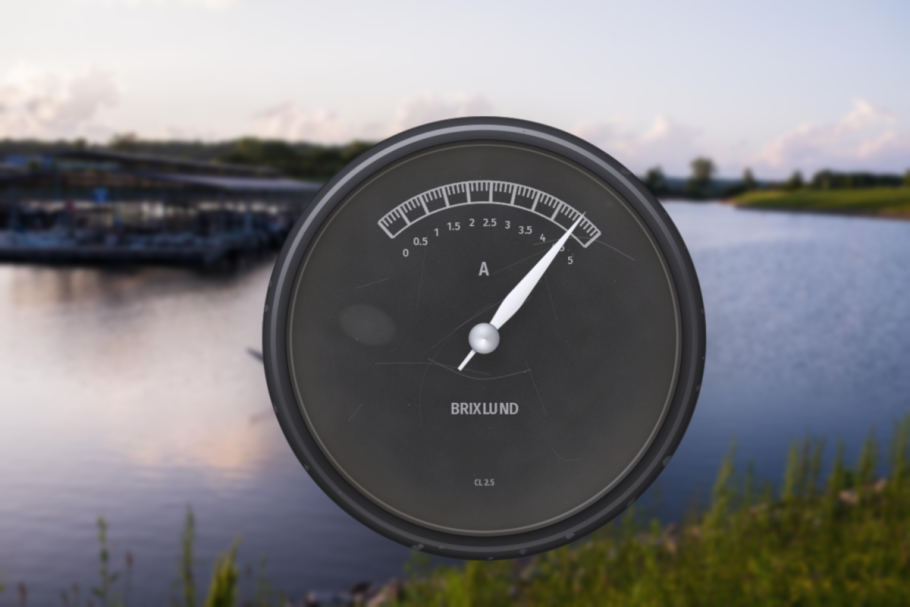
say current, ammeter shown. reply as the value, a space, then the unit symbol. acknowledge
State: 4.5 A
